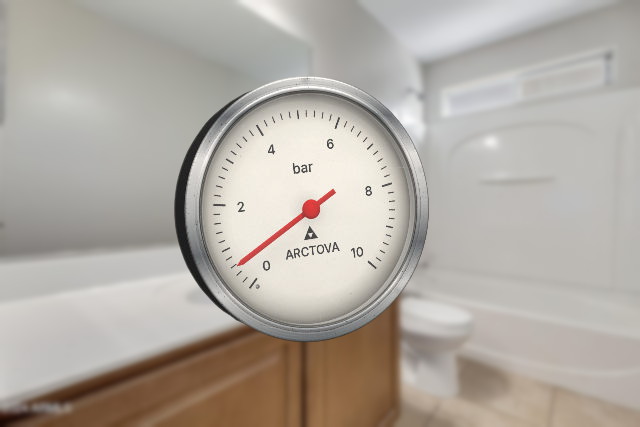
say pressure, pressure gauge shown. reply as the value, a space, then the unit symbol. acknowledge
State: 0.6 bar
